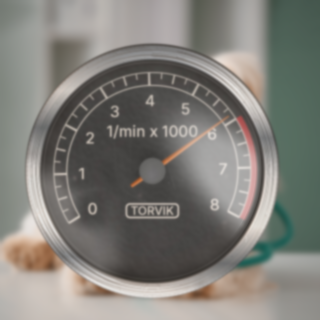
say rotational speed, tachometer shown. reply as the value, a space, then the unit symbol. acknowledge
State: 5875 rpm
